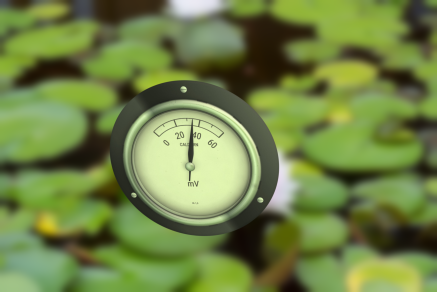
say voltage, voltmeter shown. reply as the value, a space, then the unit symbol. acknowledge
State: 35 mV
